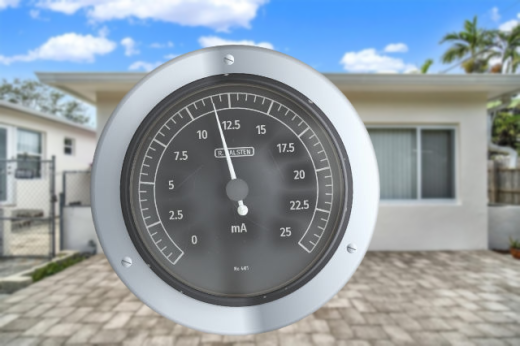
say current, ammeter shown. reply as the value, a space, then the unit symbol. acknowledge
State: 11.5 mA
